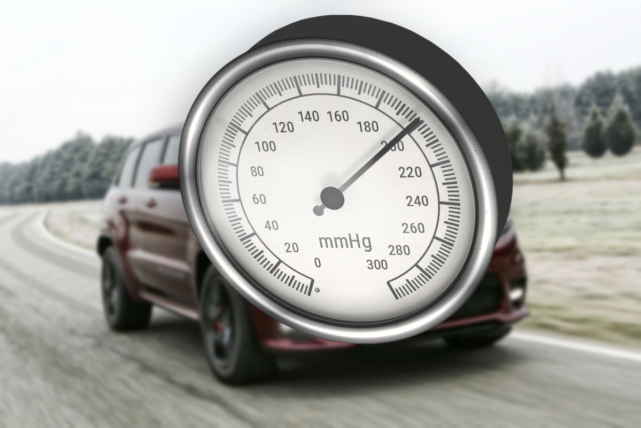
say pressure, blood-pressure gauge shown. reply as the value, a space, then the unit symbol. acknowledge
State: 198 mmHg
